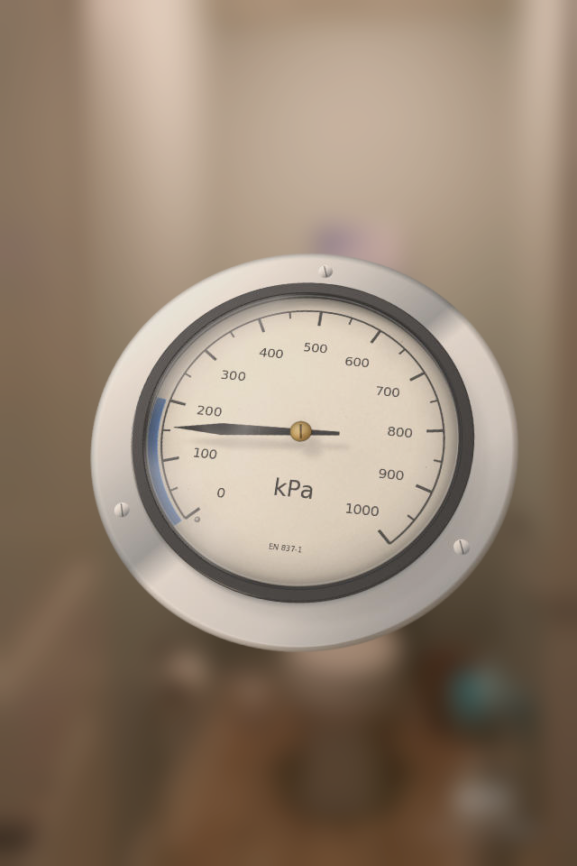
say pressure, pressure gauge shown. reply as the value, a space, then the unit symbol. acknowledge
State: 150 kPa
